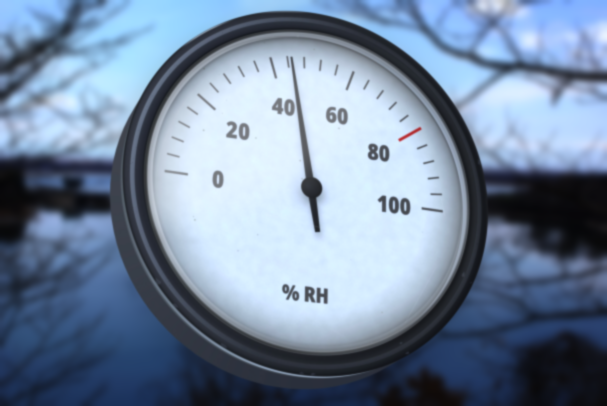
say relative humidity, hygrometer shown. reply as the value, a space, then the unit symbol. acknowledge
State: 44 %
